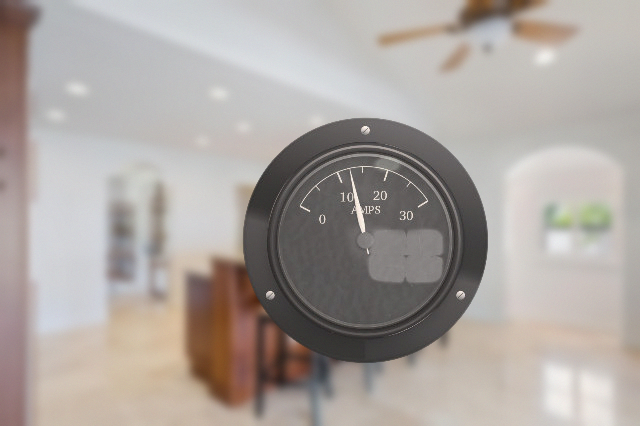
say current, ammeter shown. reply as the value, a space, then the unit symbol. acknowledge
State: 12.5 A
